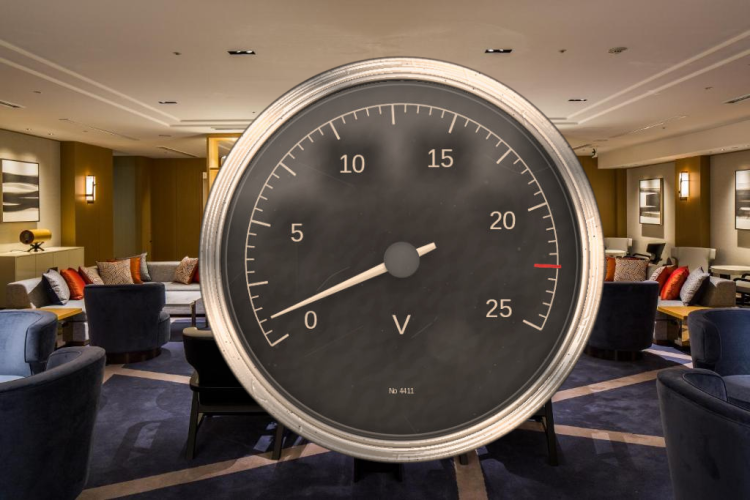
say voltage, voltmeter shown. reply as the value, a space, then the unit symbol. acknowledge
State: 1 V
